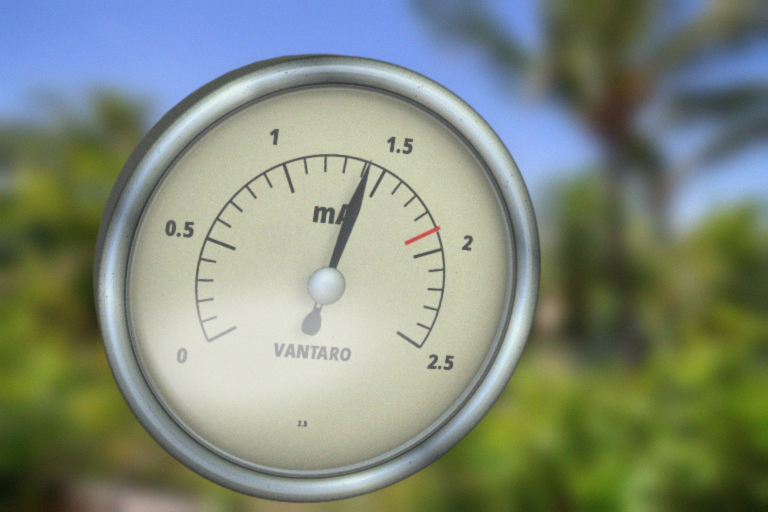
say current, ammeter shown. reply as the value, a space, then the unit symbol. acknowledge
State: 1.4 mA
